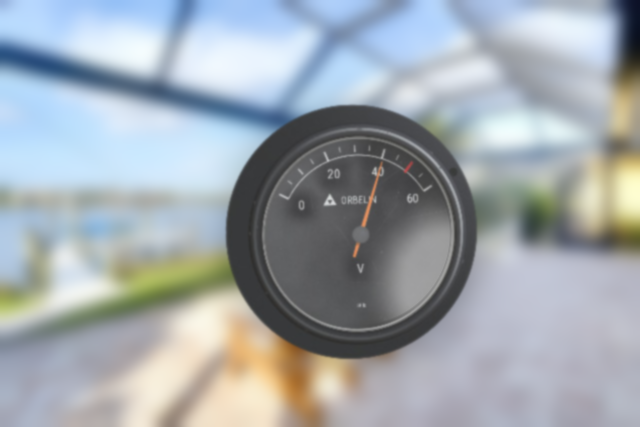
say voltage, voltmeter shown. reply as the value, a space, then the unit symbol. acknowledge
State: 40 V
